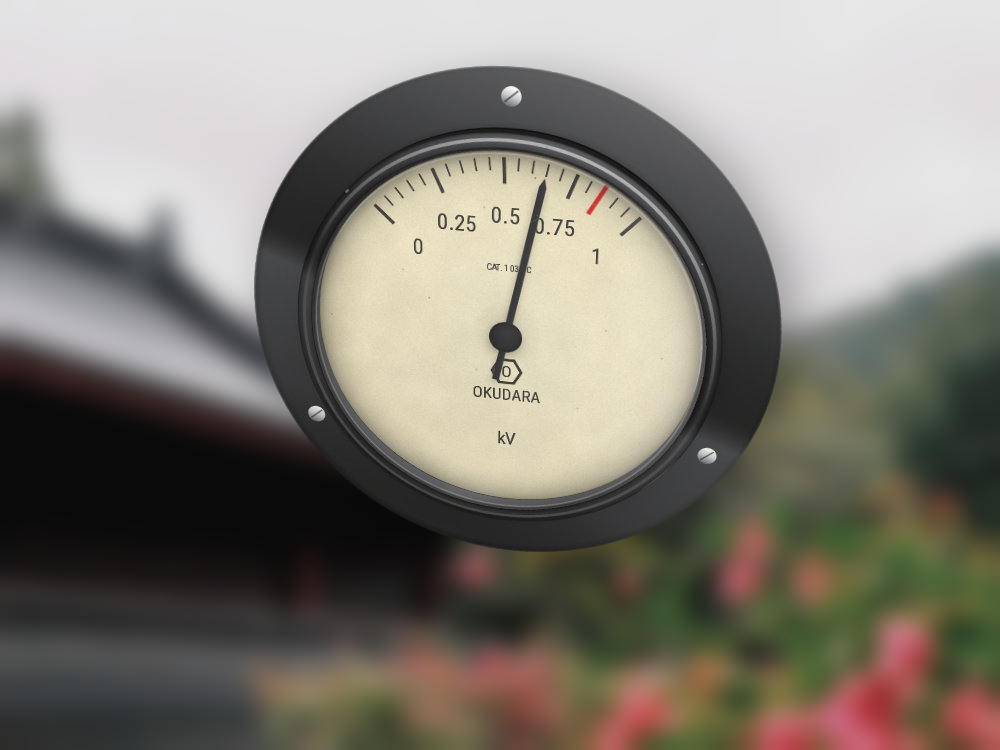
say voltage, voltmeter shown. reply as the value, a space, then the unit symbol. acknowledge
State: 0.65 kV
